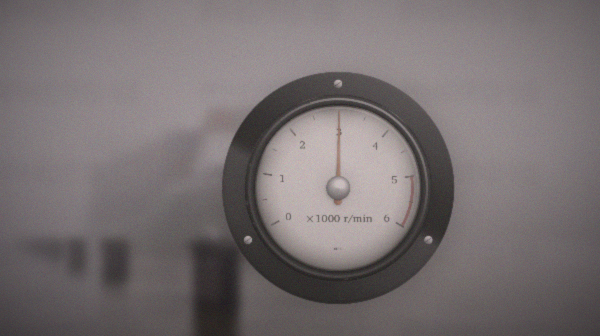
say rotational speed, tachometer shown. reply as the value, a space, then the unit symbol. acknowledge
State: 3000 rpm
